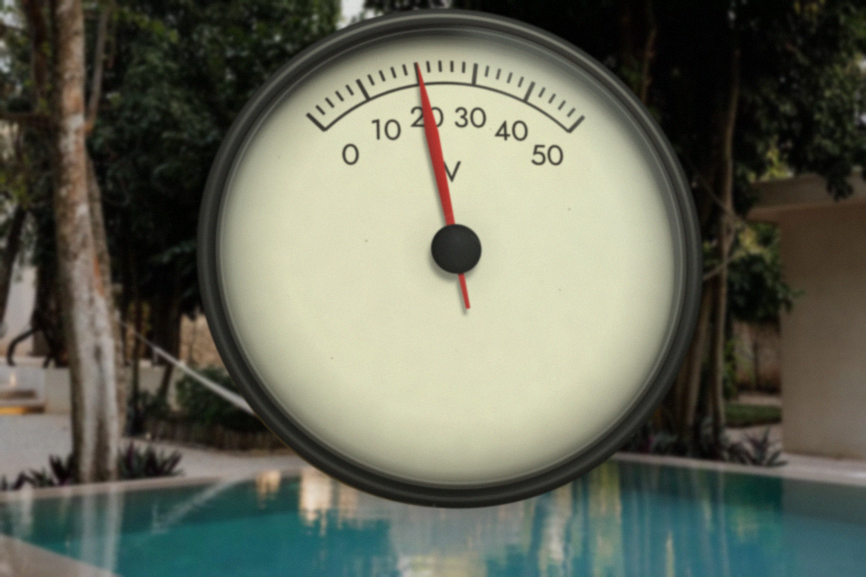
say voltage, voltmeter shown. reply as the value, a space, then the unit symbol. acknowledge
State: 20 V
